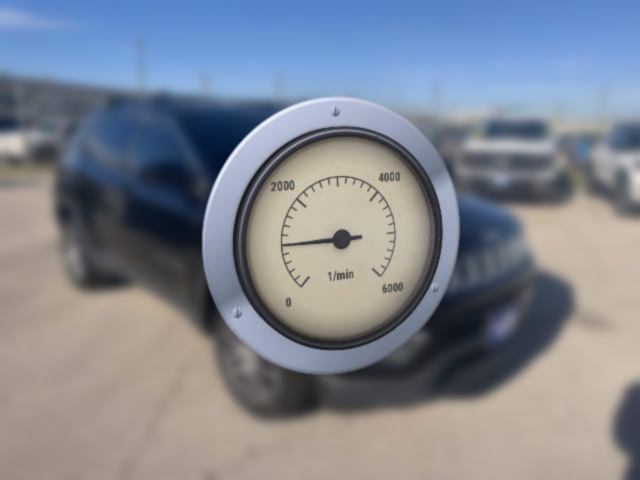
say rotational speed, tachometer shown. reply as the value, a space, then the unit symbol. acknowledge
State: 1000 rpm
